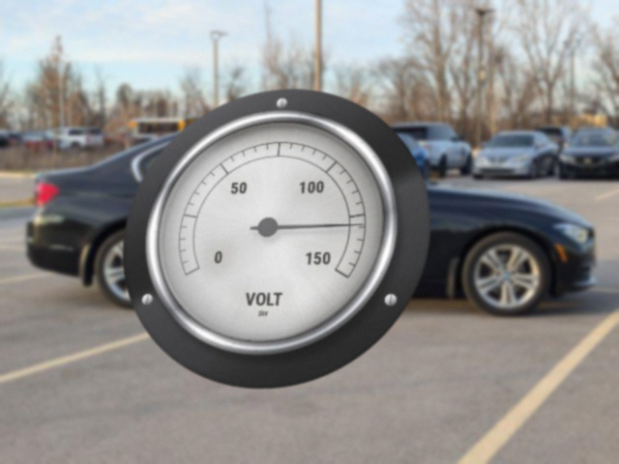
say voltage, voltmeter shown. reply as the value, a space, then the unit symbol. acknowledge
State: 130 V
